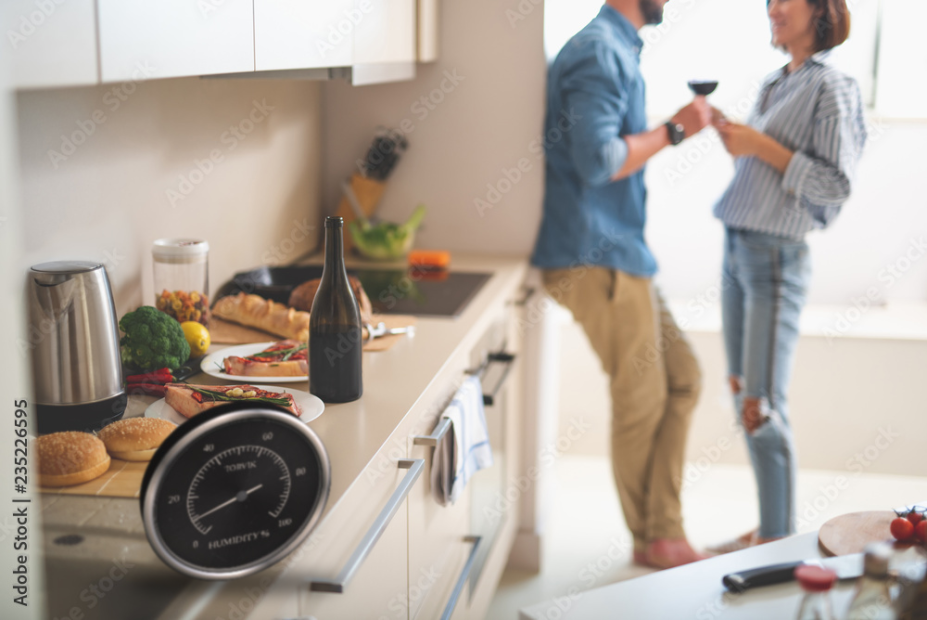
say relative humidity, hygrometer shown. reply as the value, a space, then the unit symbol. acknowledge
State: 10 %
